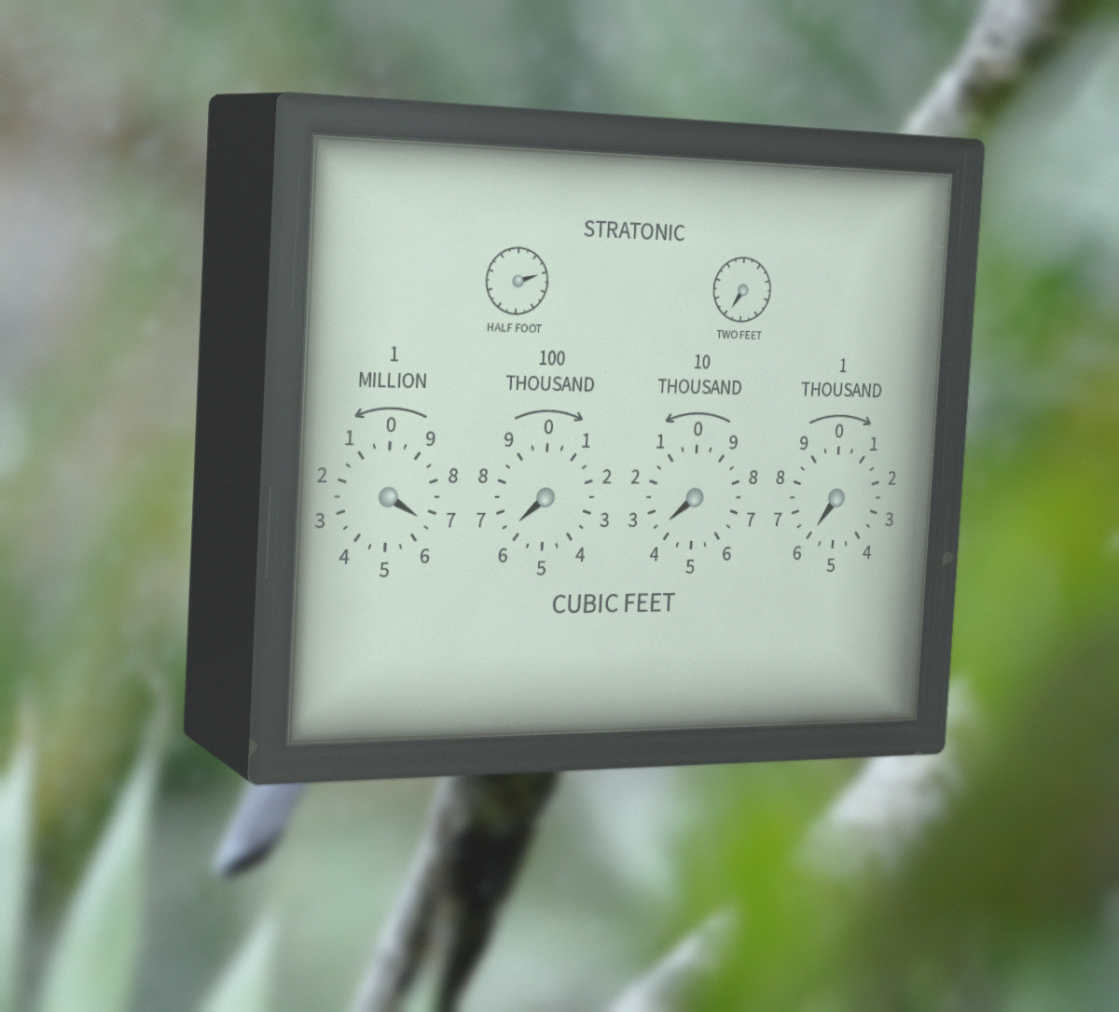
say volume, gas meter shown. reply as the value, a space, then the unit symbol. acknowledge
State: 663600 ft³
